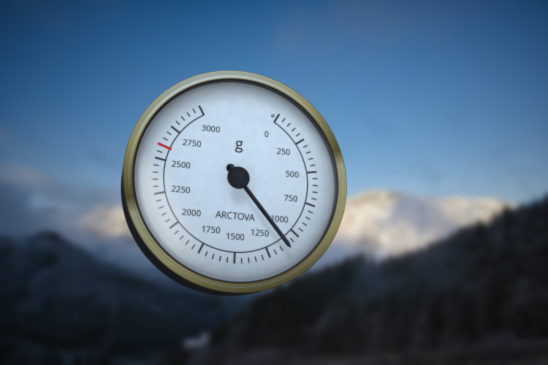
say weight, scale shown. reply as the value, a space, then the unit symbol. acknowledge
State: 1100 g
